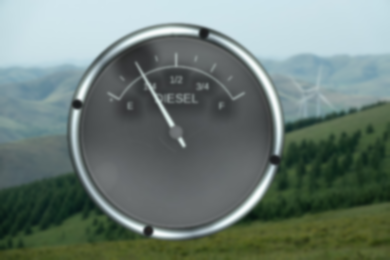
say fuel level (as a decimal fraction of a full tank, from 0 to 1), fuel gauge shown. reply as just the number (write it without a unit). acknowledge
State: 0.25
